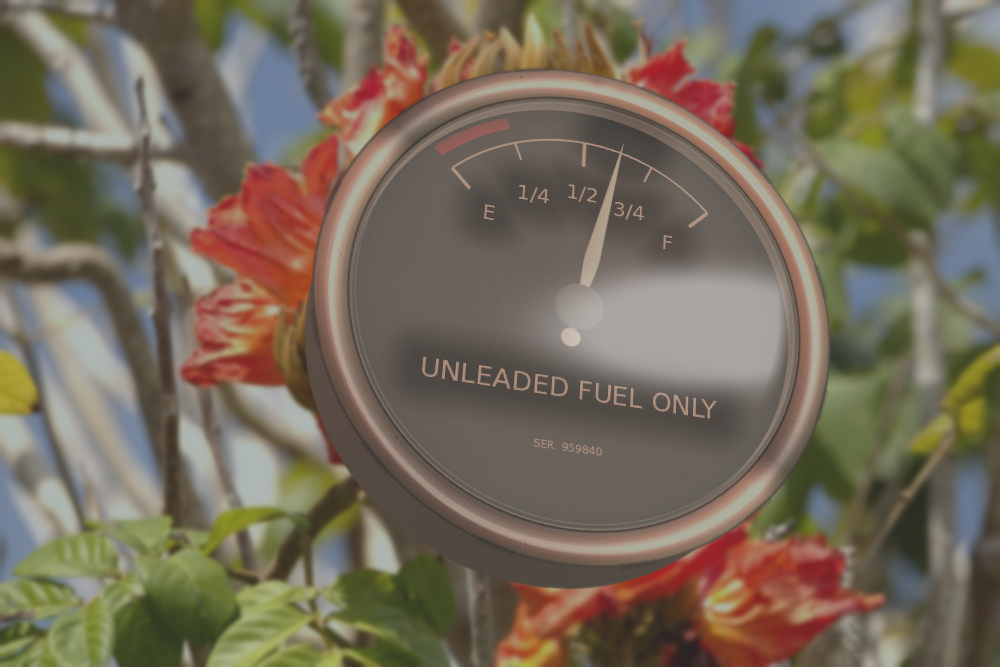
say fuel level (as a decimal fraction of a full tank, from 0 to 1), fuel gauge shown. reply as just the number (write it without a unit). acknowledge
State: 0.625
